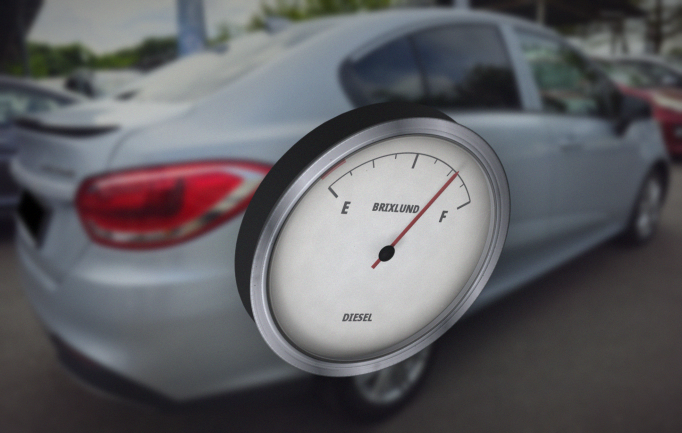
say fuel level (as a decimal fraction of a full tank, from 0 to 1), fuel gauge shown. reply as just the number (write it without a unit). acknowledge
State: 0.75
